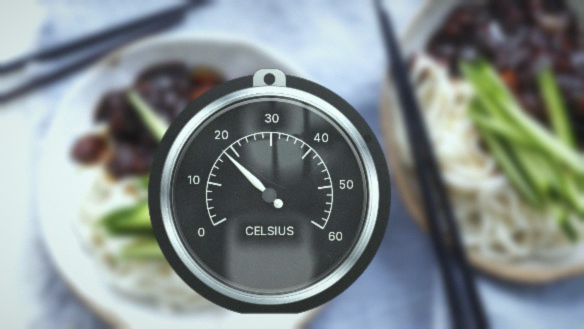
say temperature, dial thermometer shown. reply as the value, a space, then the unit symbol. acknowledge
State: 18 °C
